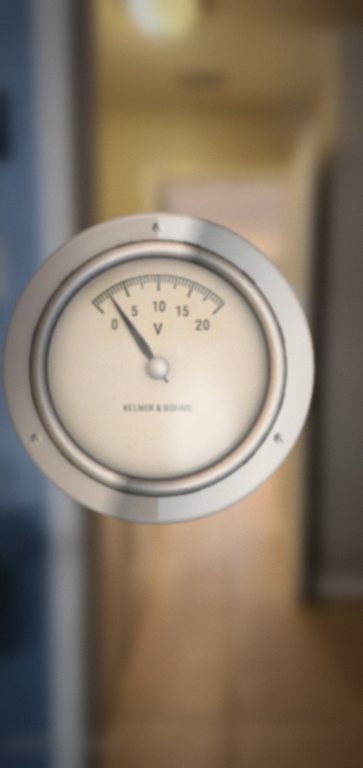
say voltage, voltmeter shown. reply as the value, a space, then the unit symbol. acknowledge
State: 2.5 V
